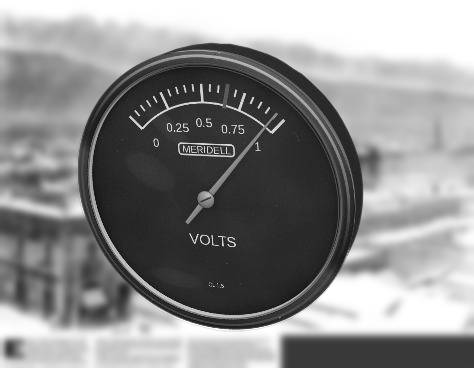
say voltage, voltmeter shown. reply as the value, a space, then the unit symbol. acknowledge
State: 0.95 V
